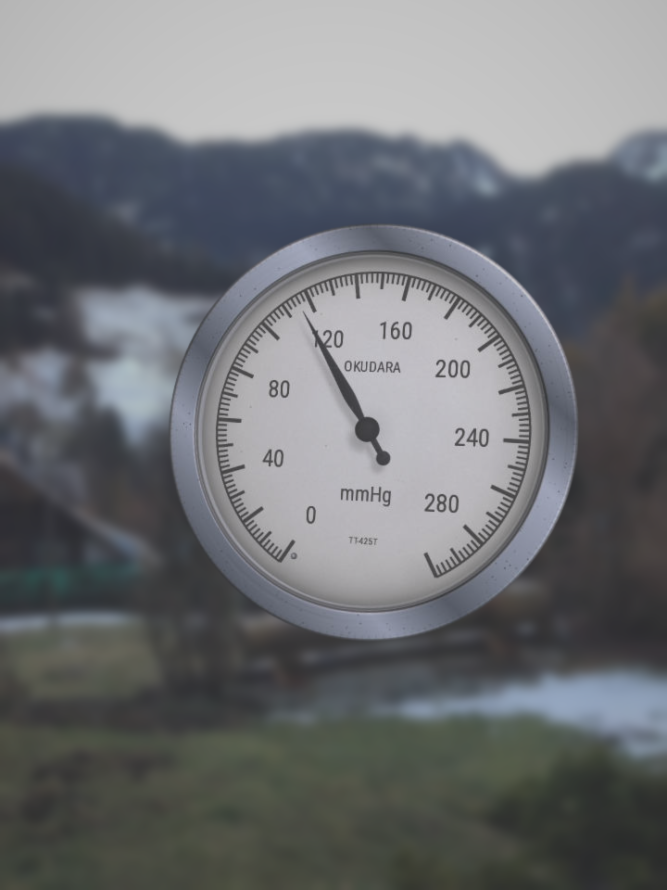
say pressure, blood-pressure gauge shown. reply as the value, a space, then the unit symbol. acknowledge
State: 116 mmHg
